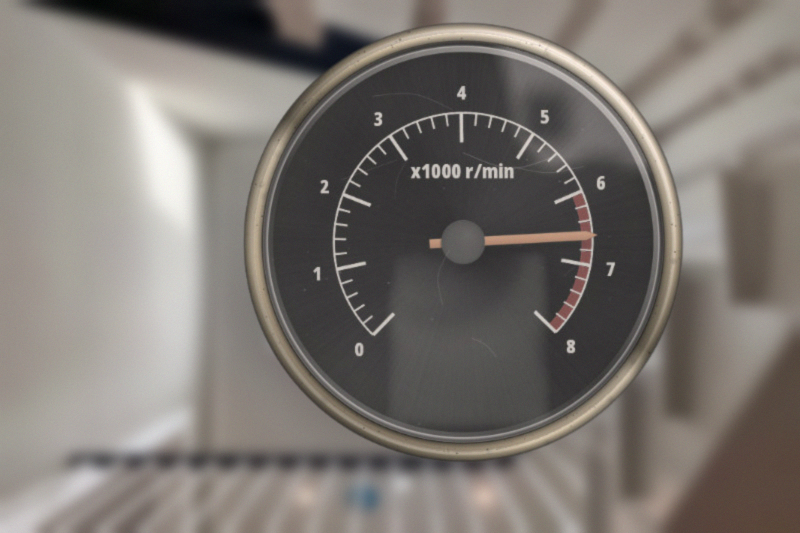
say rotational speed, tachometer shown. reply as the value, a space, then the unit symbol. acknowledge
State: 6600 rpm
